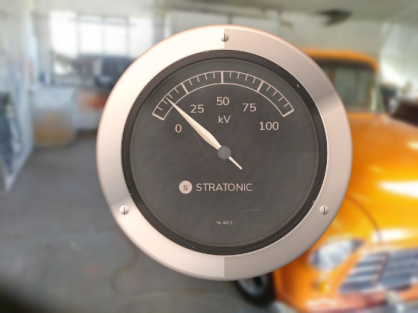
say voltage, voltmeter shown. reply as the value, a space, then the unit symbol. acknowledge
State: 12.5 kV
